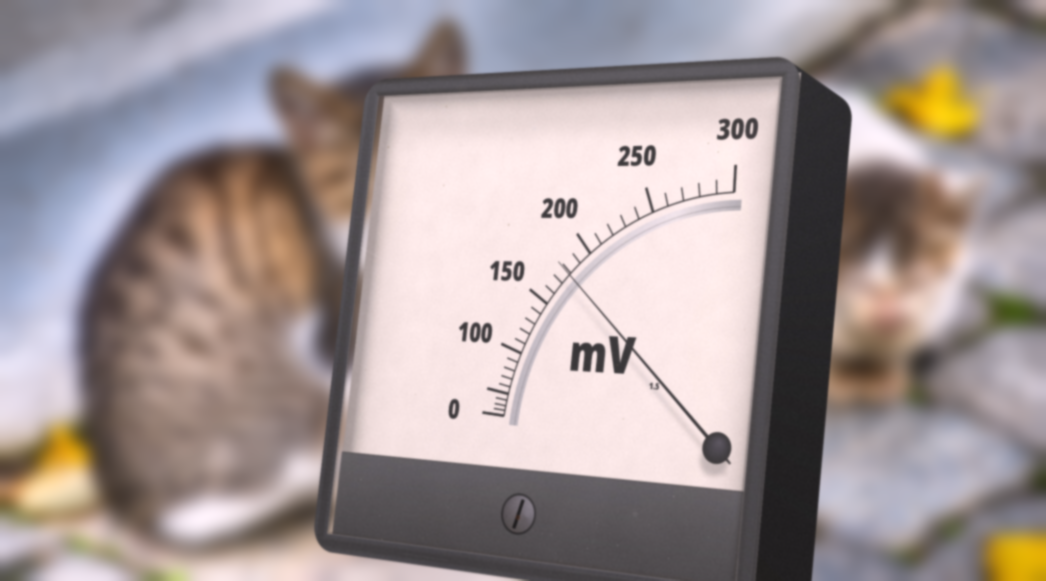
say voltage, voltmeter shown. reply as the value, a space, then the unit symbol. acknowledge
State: 180 mV
